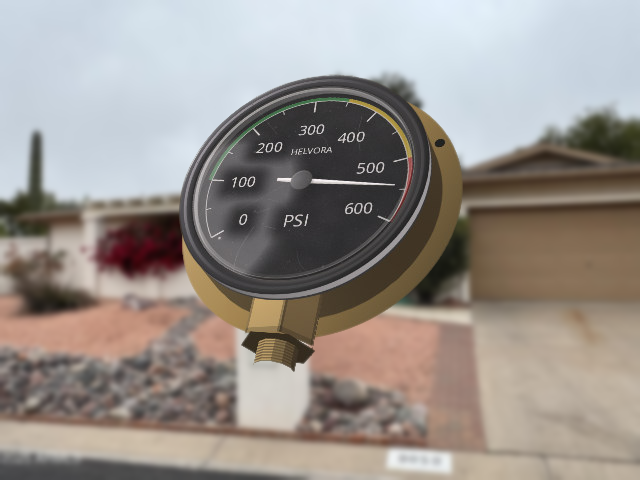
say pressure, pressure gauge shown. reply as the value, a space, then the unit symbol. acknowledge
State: 550 psi
